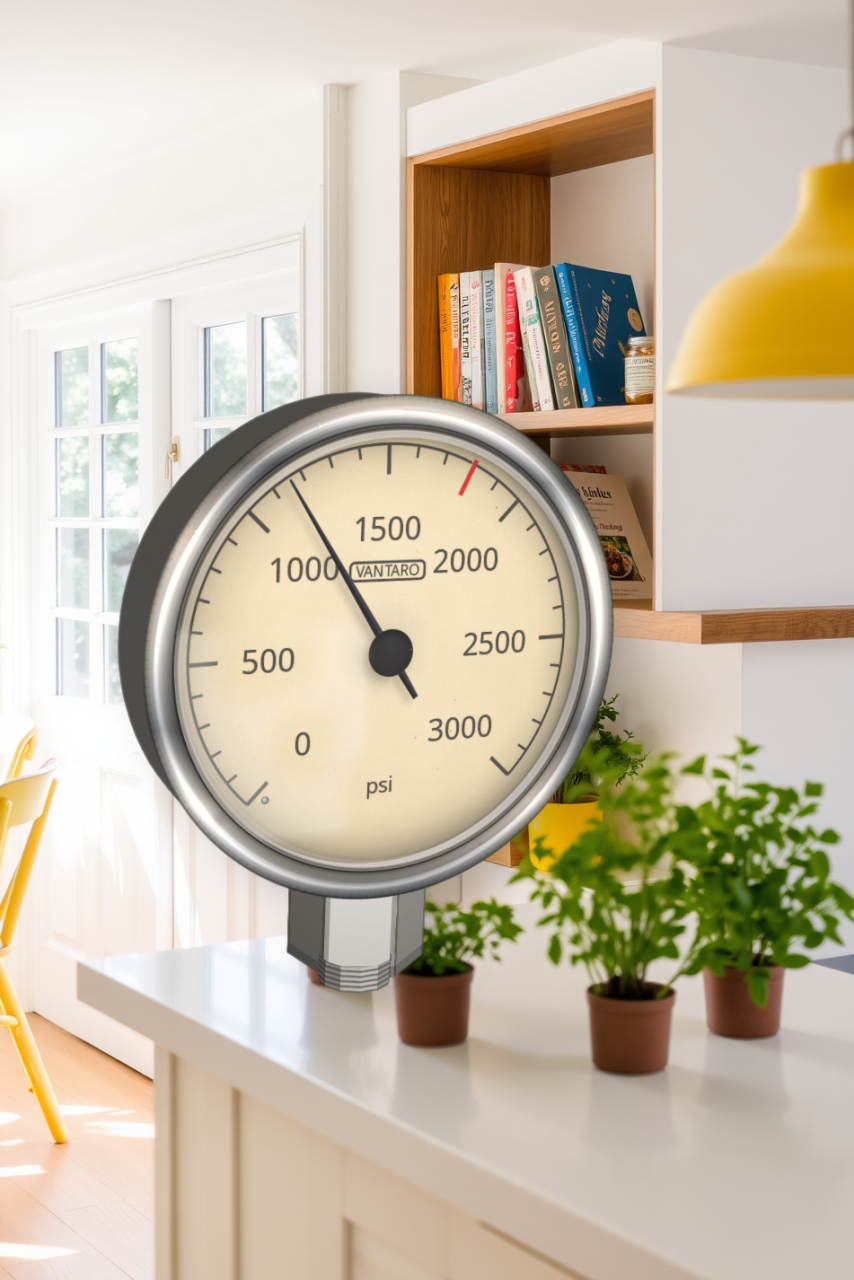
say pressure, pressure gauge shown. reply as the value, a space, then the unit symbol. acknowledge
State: 1150 psi
